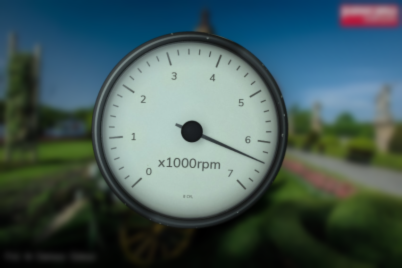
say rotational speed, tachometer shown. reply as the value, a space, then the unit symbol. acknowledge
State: 6400 rpm
